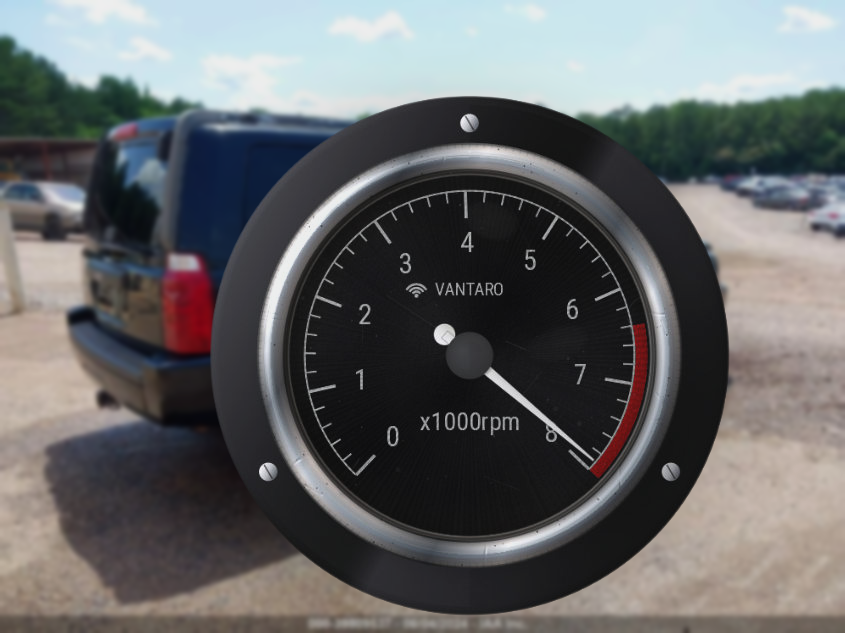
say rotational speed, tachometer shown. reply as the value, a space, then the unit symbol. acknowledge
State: 7900 rpm
